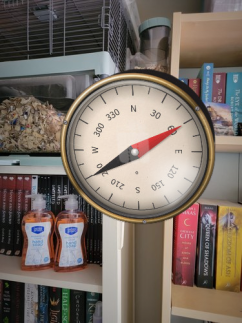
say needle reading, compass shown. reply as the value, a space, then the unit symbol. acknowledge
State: 60 °
